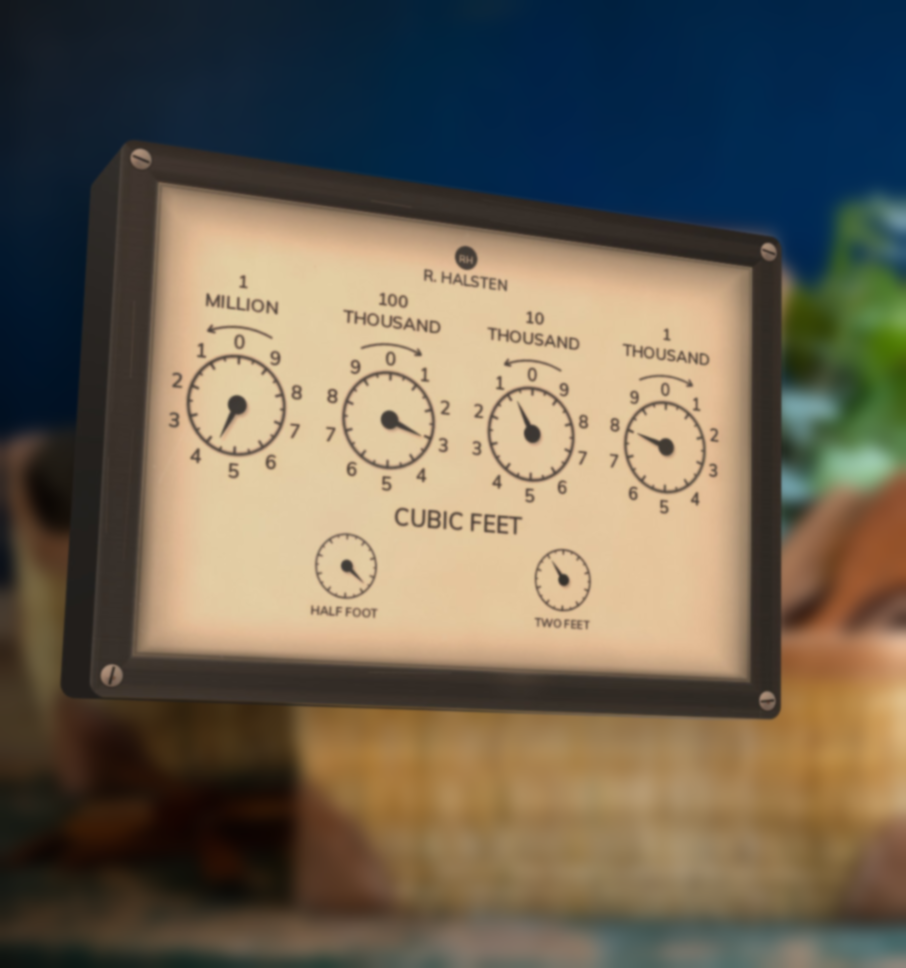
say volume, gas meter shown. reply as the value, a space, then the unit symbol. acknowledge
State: 430800 ft³
